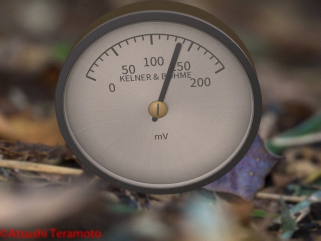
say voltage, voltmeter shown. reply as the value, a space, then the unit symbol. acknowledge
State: 135 mV
